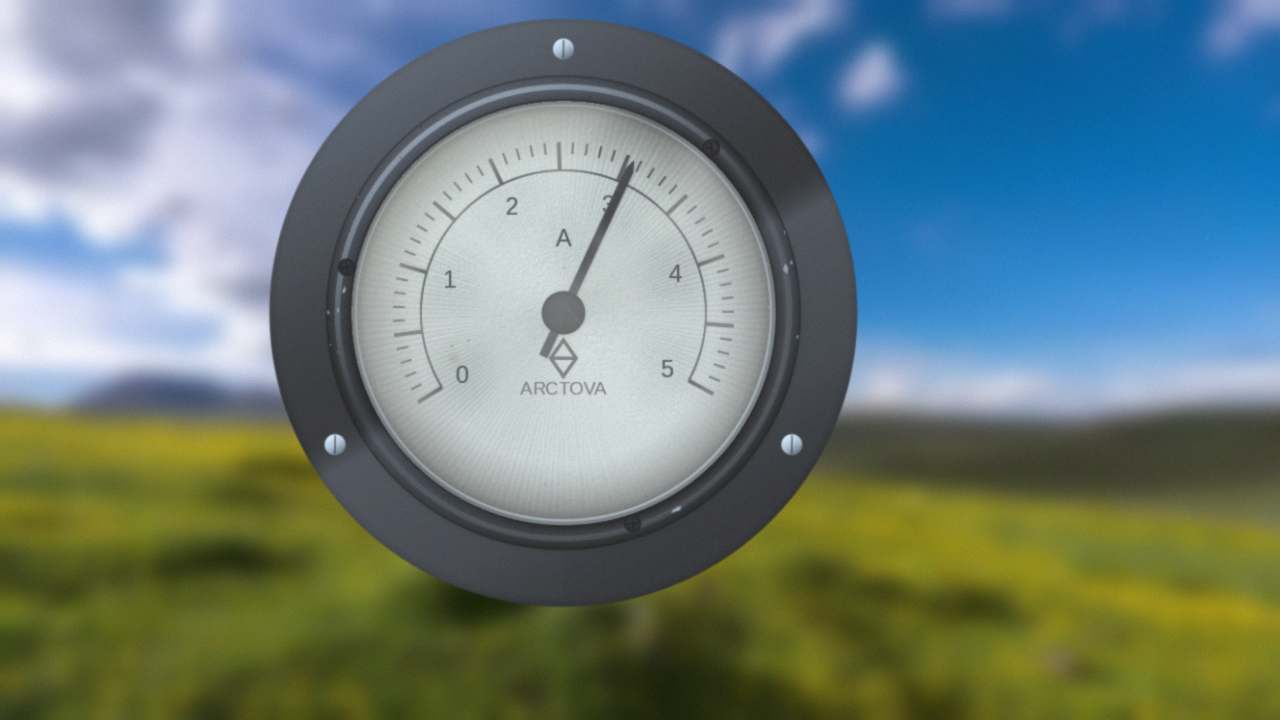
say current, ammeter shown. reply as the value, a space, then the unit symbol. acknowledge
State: 3.05 A
